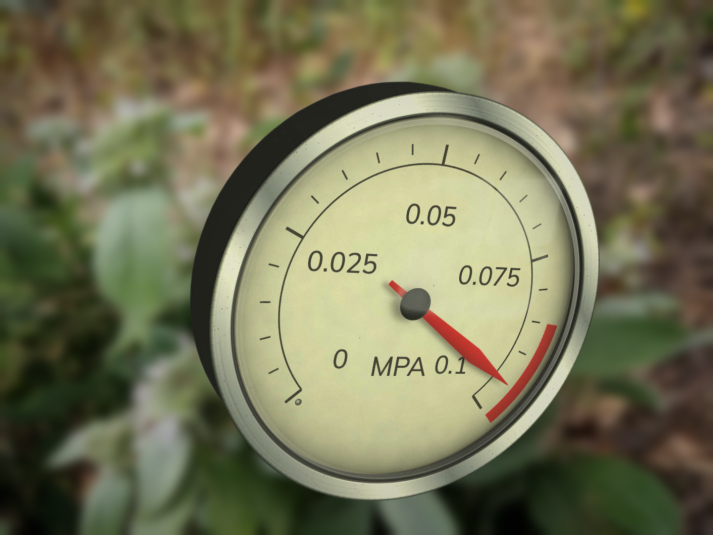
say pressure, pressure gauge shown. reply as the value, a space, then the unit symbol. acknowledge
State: 0.095 MPa
